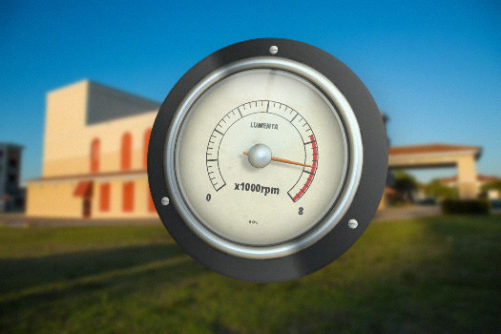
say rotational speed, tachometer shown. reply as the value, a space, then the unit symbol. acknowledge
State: 6800 rpm
